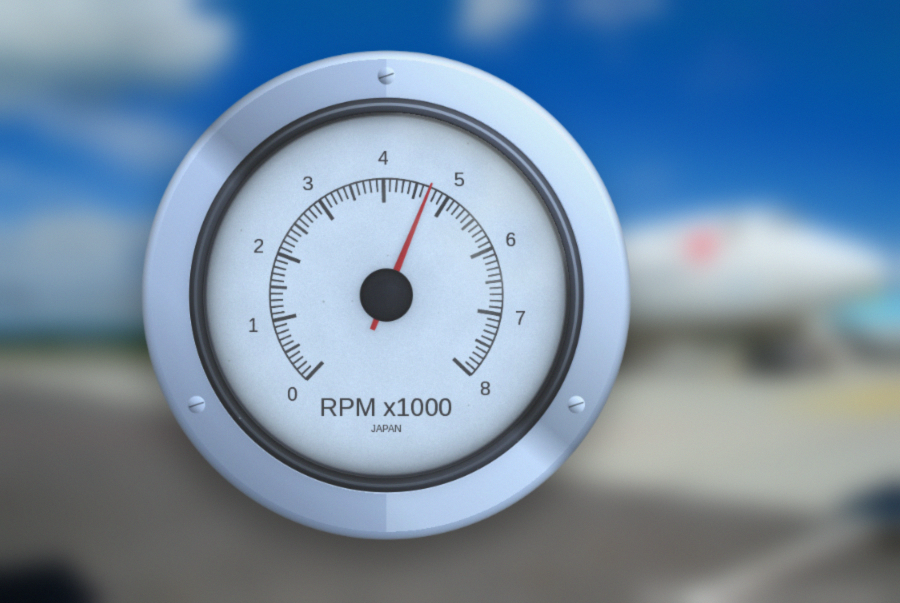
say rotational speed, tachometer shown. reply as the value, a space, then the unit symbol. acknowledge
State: 4700 rpm
